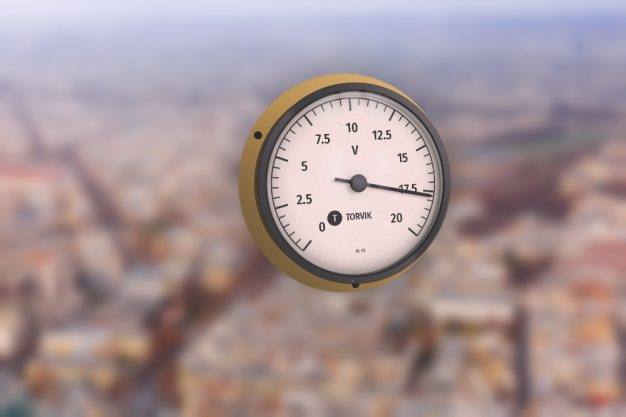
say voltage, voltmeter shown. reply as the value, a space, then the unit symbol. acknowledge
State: 17.75 V
